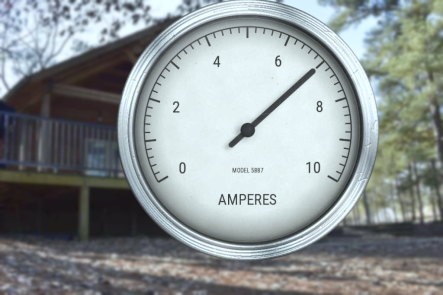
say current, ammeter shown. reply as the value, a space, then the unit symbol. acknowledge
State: 7 A
